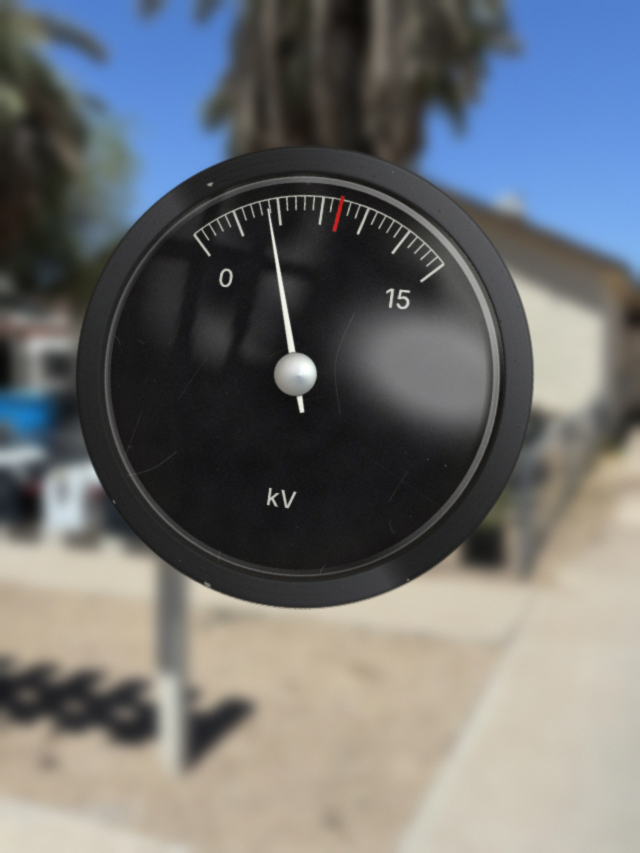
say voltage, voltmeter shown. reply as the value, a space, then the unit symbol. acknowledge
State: 4.5 kV
